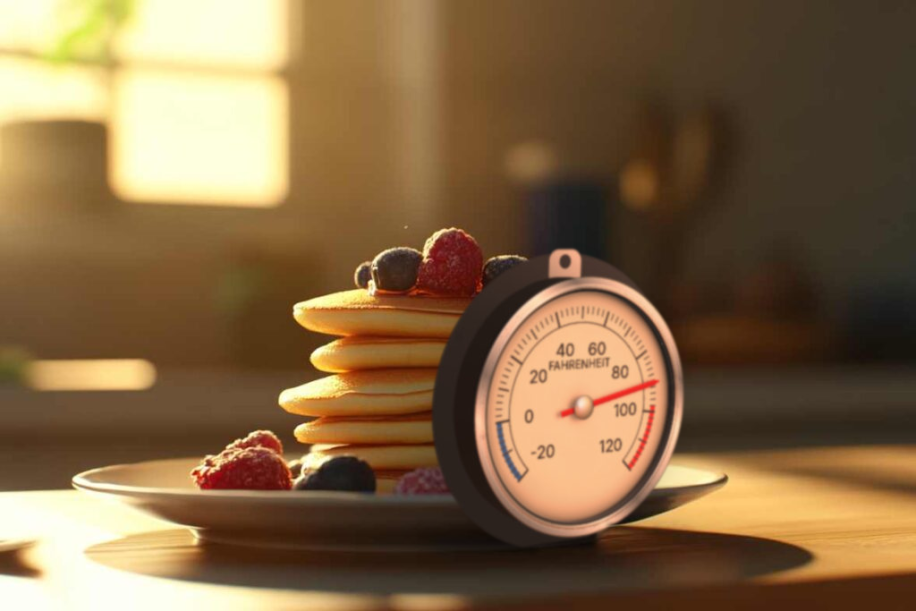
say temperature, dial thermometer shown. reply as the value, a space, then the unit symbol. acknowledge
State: 90 °F
